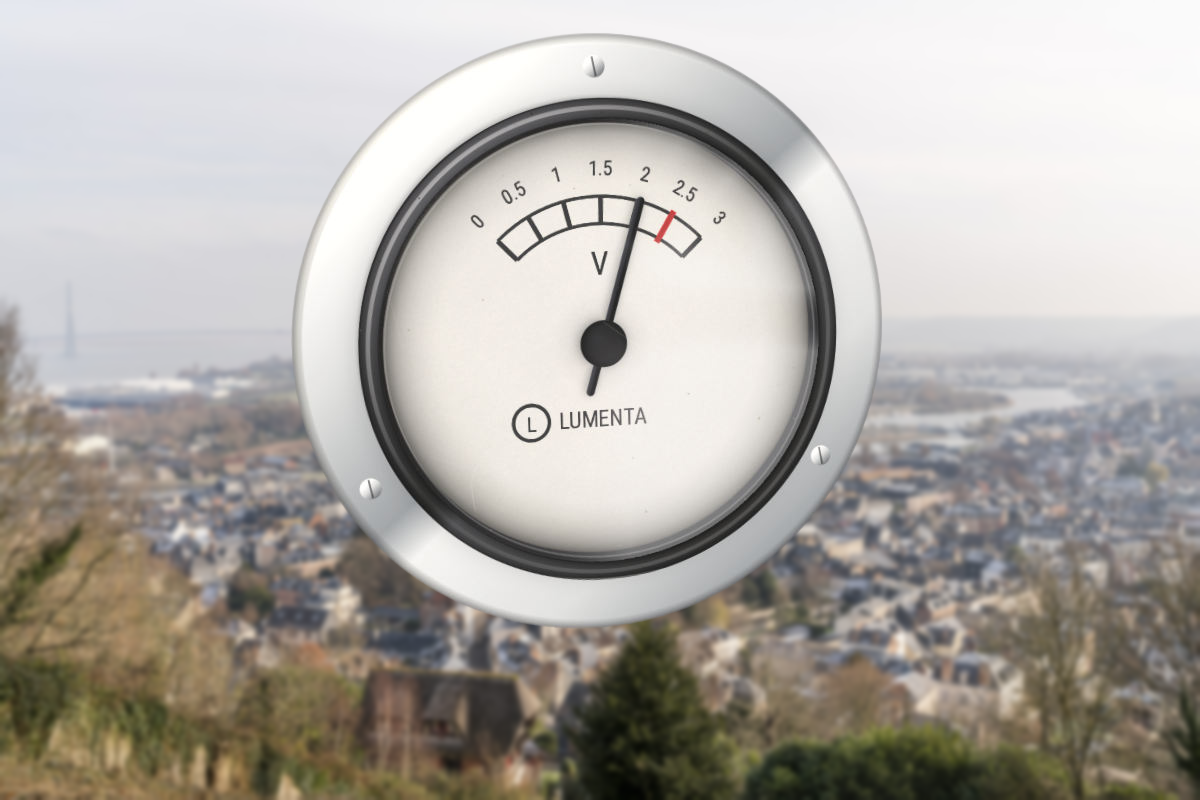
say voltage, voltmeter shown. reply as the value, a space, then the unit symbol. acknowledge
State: 2 V
